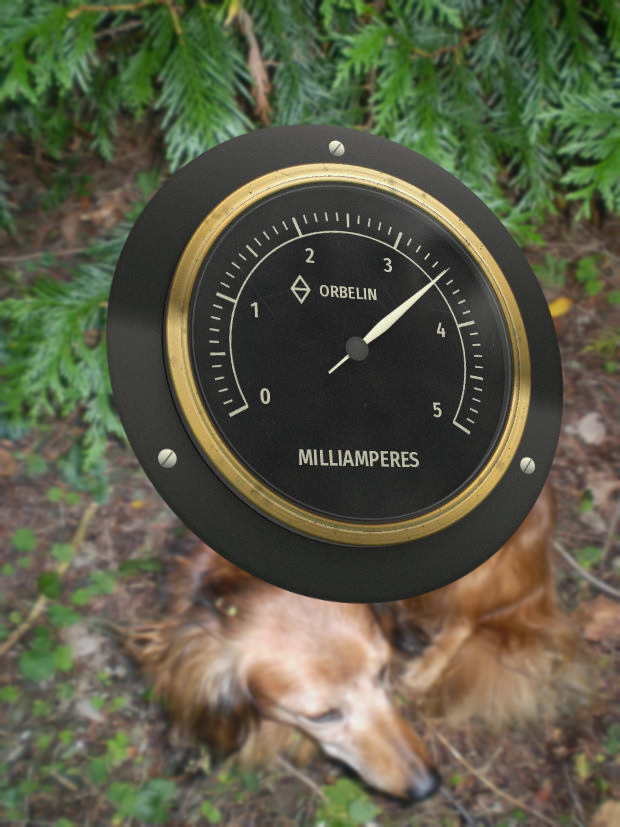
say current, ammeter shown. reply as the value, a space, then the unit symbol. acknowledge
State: 3.5 mA
